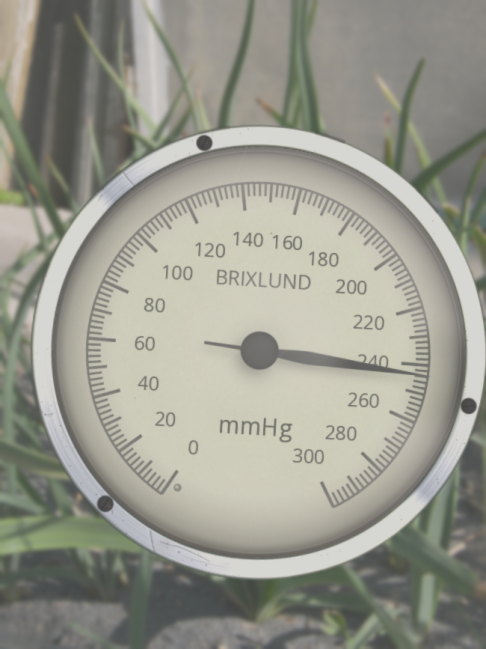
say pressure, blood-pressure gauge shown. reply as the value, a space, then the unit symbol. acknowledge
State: 244 mmHg
